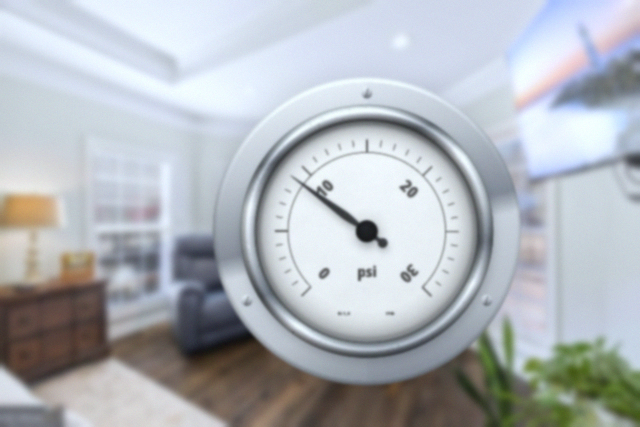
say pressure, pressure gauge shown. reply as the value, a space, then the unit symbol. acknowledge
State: 9 psi
